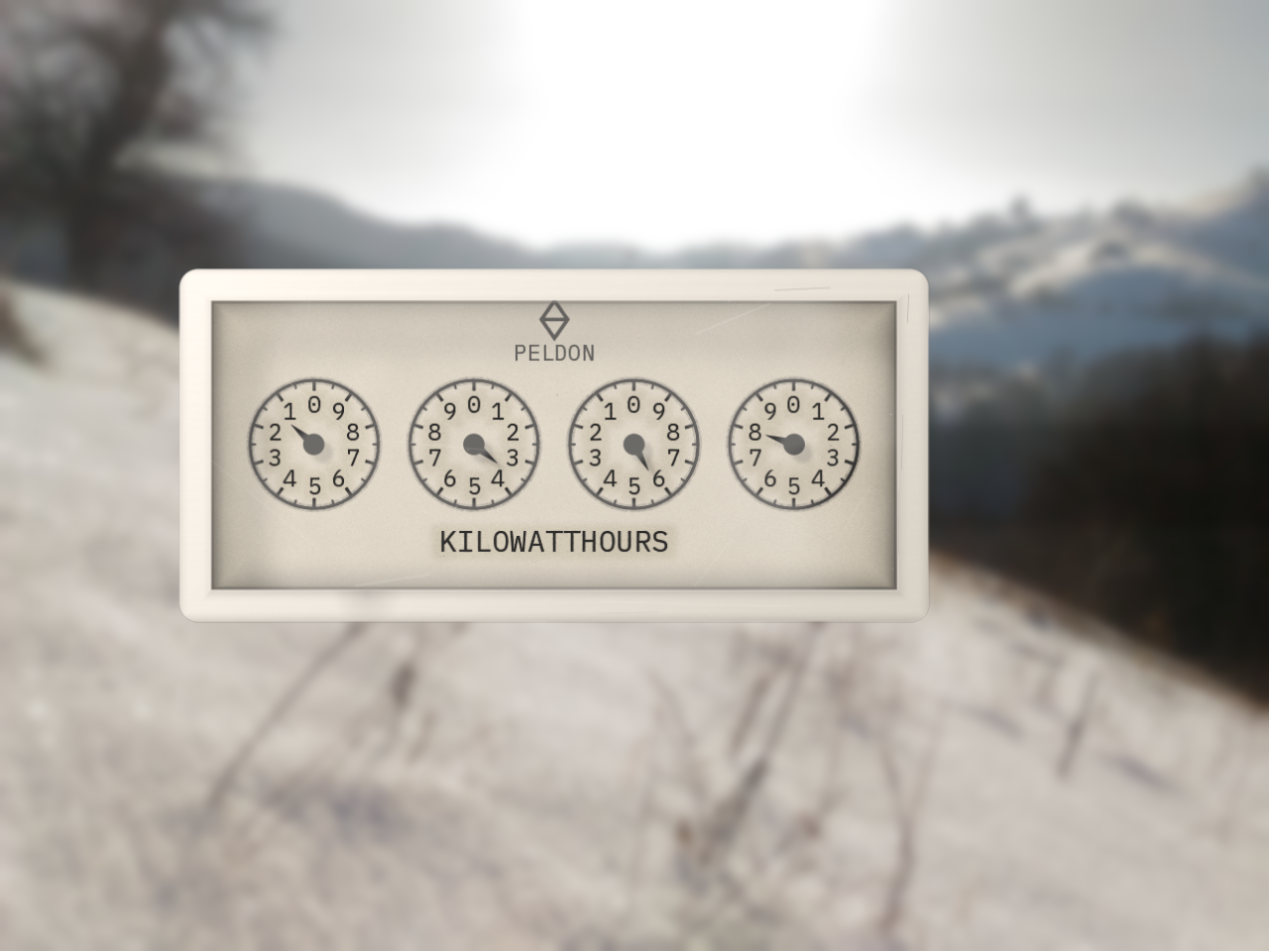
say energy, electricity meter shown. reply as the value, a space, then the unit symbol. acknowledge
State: 1358 kWh
